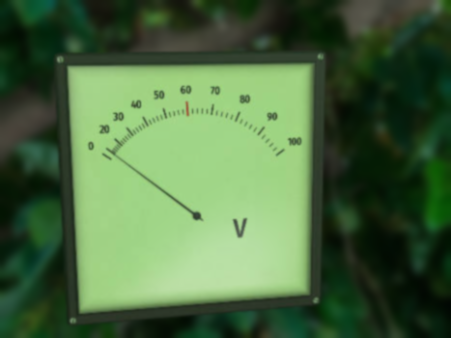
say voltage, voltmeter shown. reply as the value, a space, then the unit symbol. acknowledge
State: 10 V
